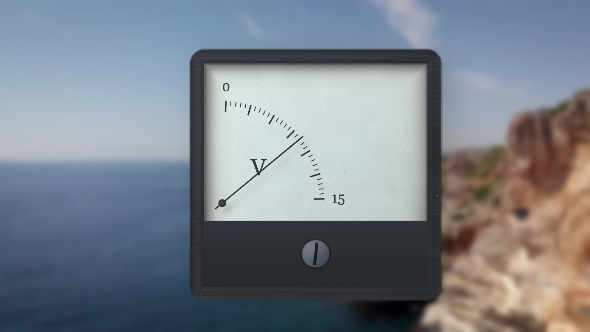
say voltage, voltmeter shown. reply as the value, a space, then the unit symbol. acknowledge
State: 8.5 V
